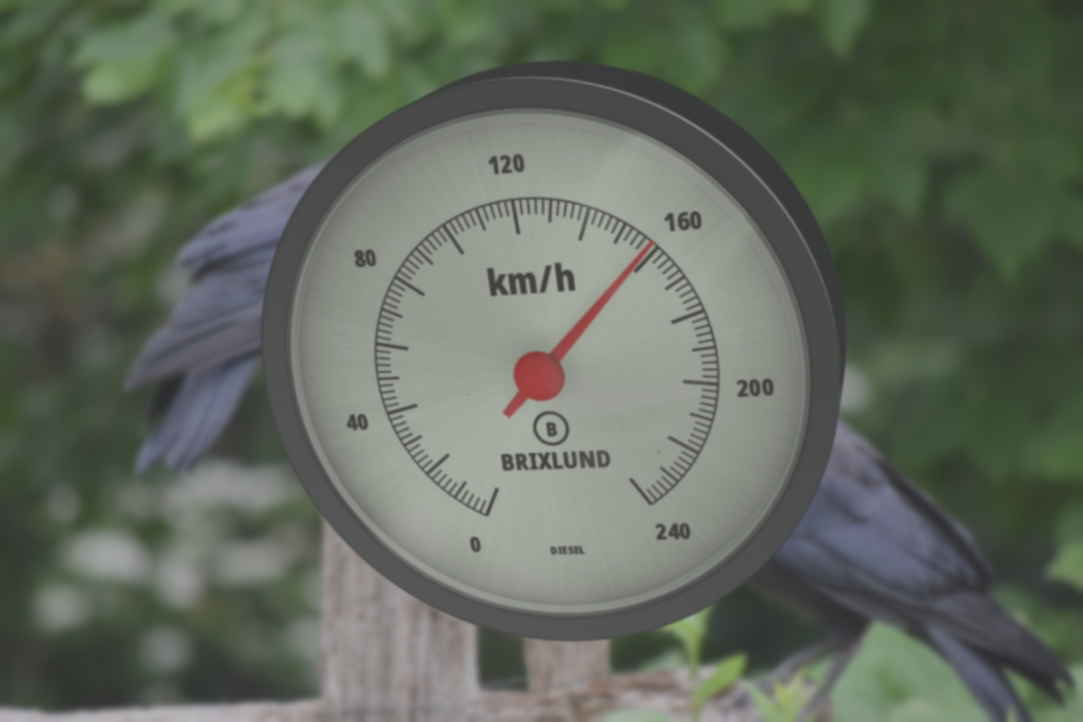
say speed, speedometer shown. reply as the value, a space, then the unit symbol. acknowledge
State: 158 km/h
